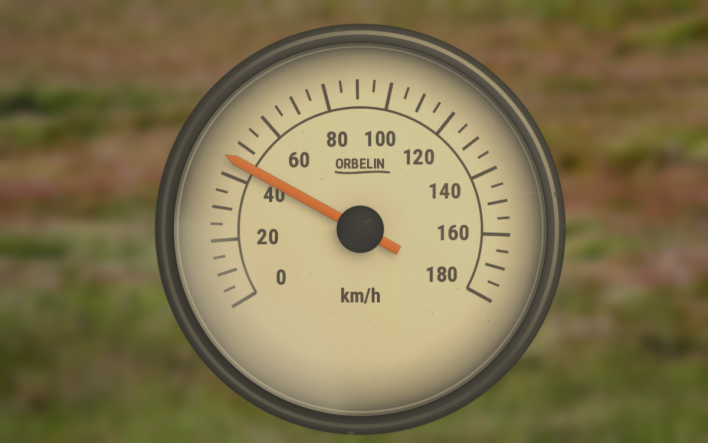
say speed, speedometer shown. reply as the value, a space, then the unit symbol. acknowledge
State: 45 km/h
